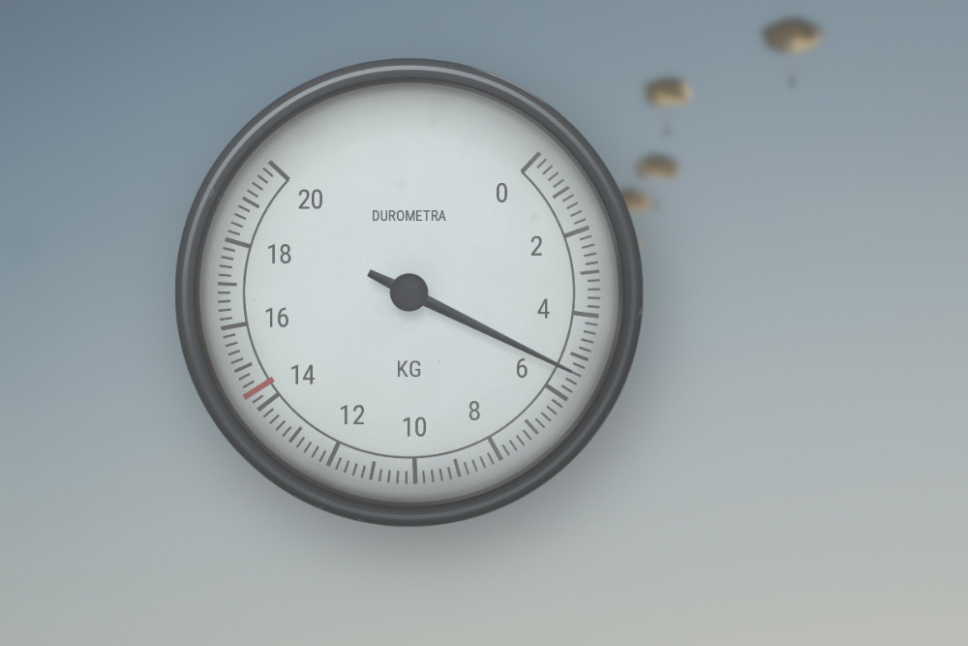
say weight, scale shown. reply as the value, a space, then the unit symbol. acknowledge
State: 5.4 kg
